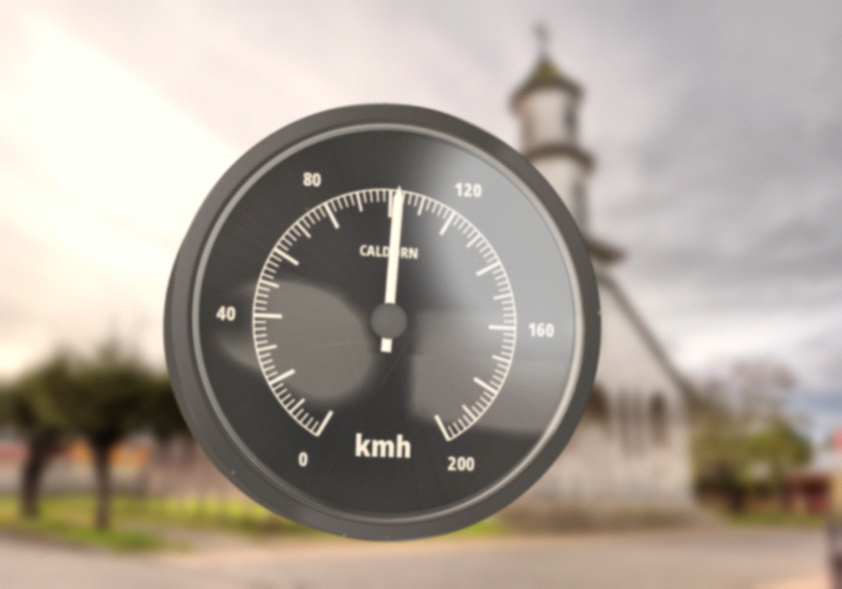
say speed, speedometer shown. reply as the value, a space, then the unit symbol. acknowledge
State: 102 km/h
